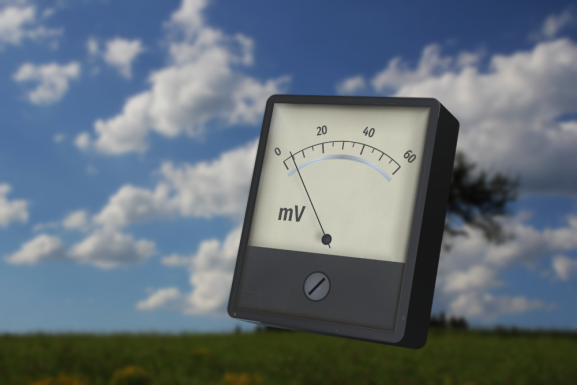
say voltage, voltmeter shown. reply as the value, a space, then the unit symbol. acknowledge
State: 5 mV
